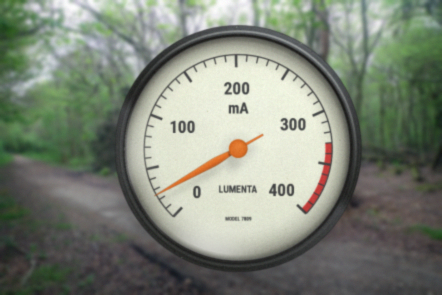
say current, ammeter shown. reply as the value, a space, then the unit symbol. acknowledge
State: 25 mA
